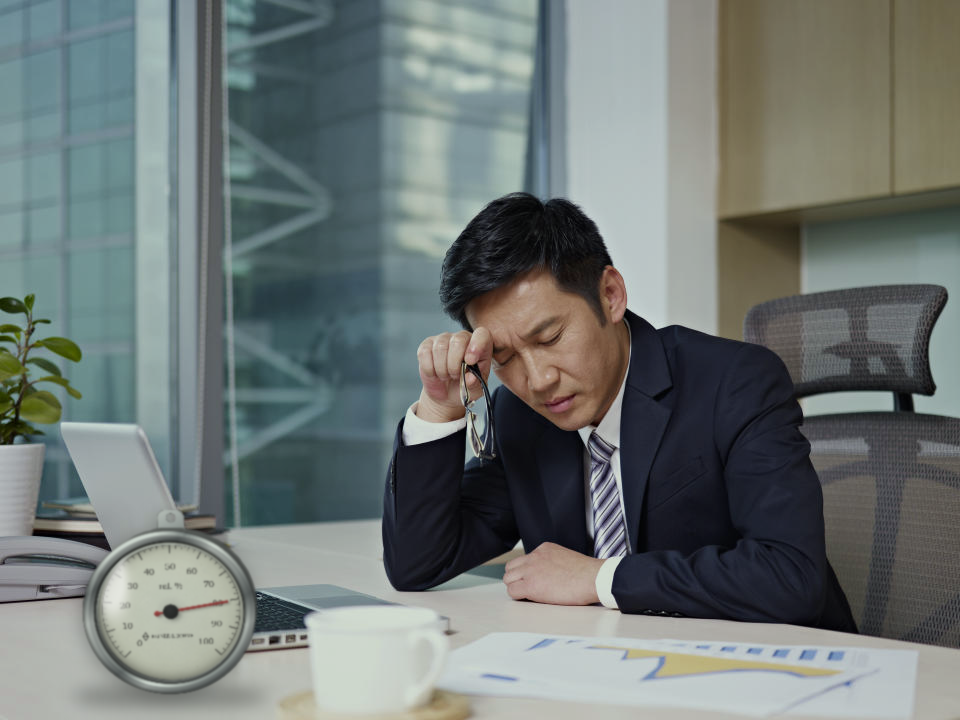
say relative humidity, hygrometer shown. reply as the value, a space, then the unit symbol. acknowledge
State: 80 %
